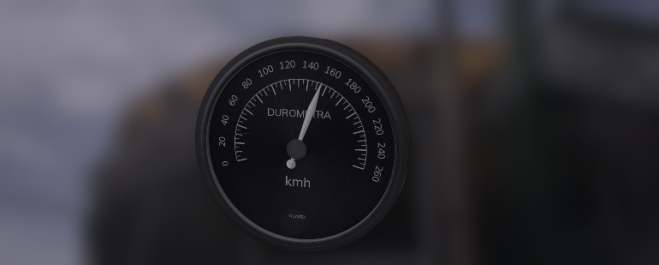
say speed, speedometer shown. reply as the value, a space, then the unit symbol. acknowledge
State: 155 km/h
